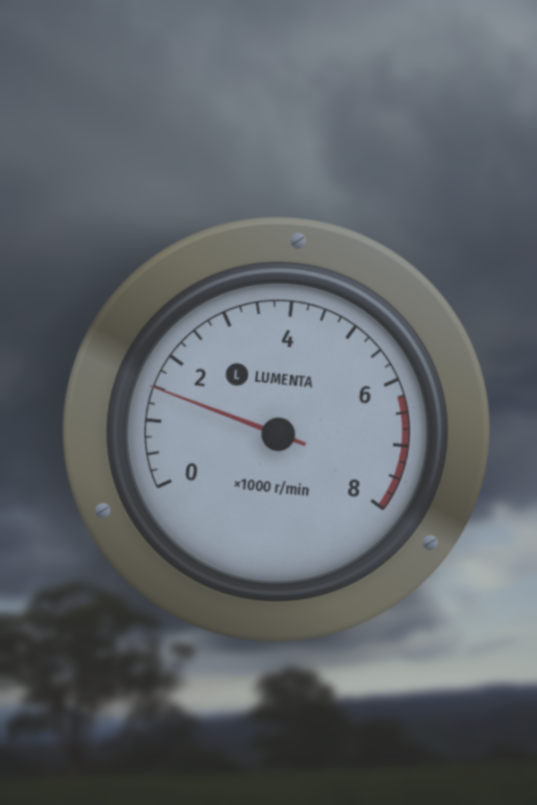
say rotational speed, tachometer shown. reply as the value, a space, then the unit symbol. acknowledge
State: 1500 rpm
